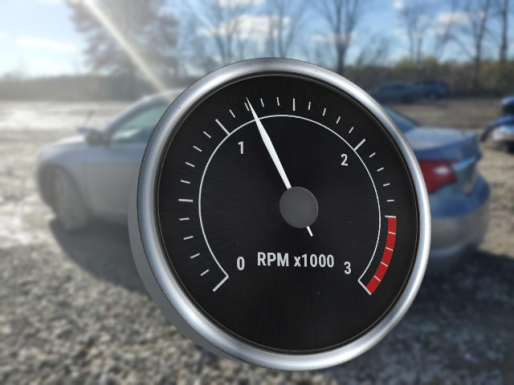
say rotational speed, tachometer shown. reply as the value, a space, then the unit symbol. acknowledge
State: 1200 rpm
